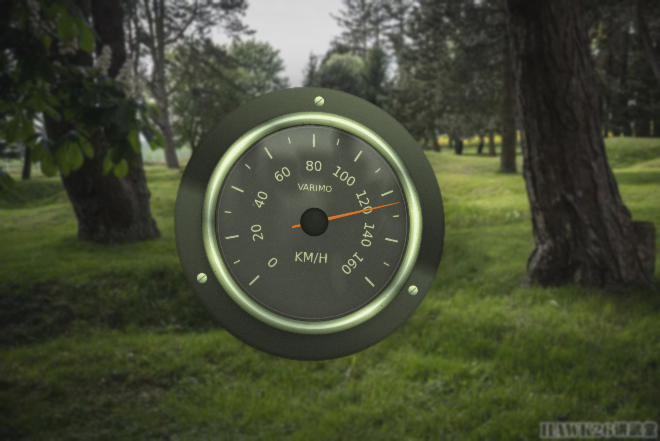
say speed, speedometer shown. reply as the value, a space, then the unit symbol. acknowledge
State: 125 km/h
